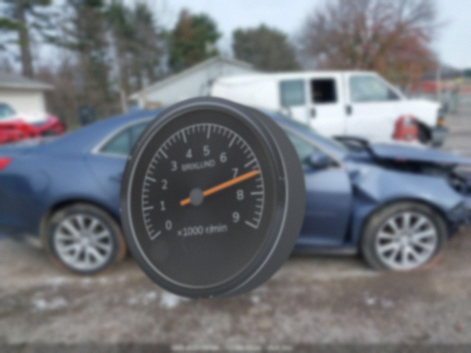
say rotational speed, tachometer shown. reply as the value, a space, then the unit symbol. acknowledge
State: 7400 rpm
